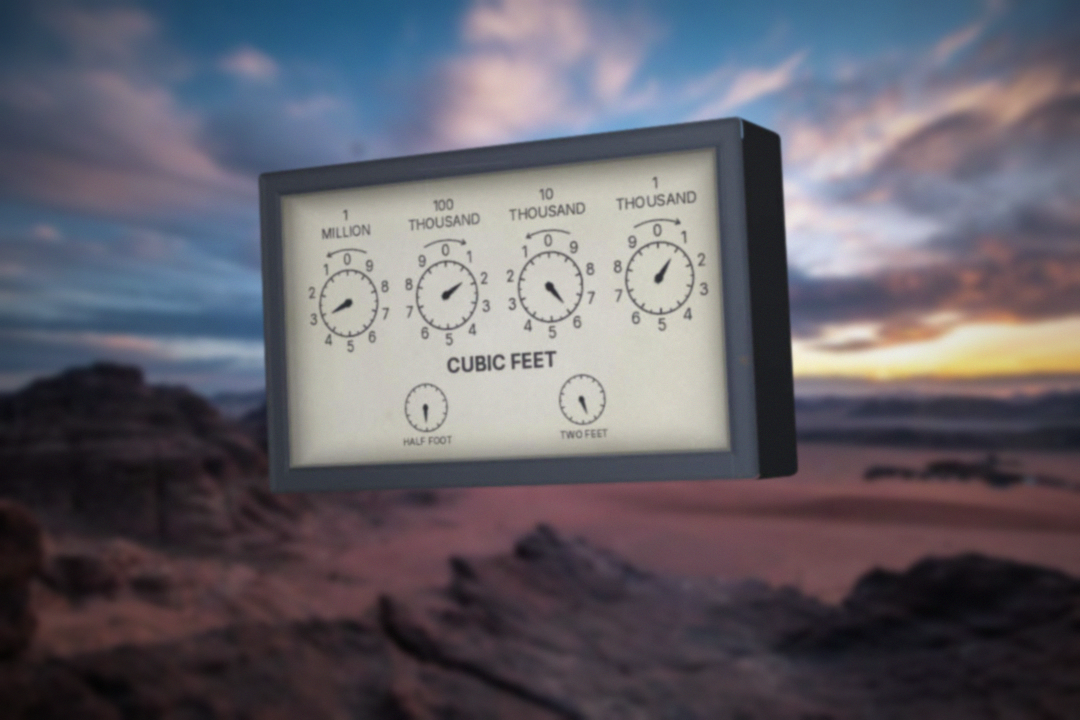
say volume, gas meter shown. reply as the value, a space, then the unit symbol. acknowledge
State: 316100 ft³
